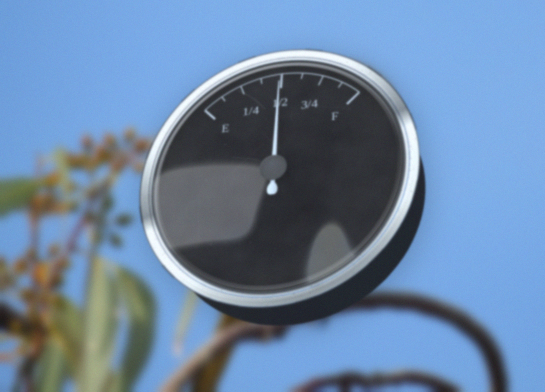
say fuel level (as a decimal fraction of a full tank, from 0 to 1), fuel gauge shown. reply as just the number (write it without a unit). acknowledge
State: 0.5
